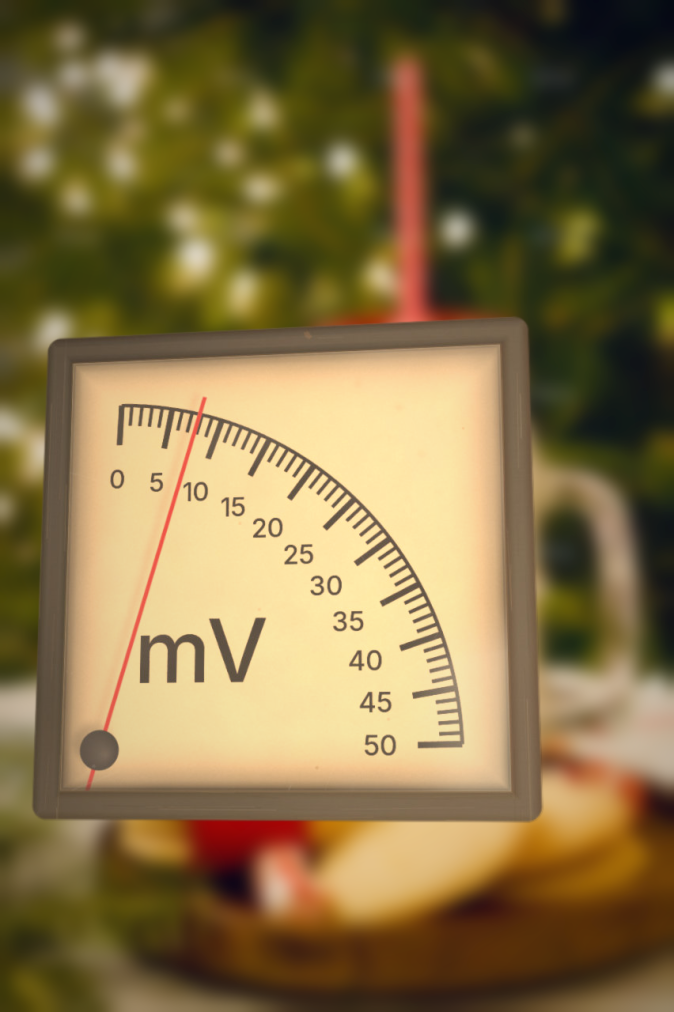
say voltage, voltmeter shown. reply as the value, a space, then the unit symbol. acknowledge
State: 8 mV
